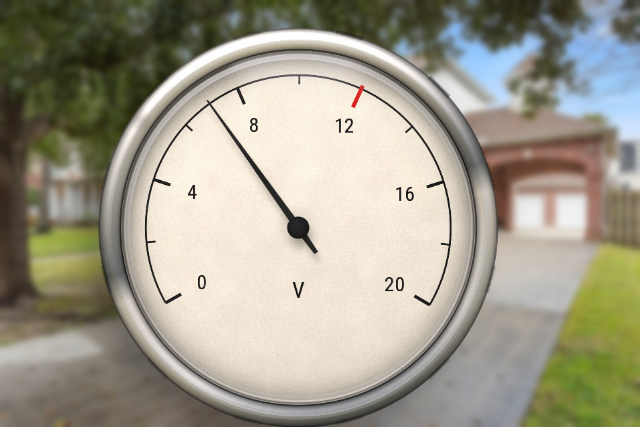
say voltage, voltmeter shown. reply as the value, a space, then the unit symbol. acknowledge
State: 7 V
